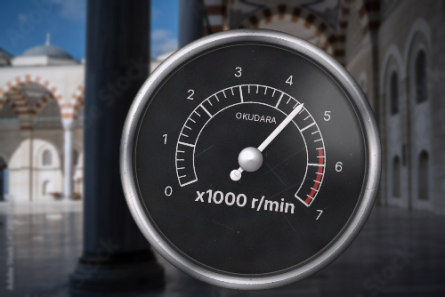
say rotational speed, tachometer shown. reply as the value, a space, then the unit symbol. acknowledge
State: 4500 rpm
